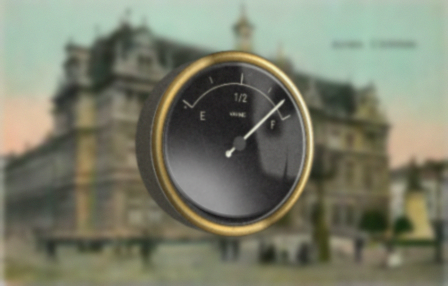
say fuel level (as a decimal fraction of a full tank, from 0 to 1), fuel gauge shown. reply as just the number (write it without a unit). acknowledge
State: 0.875
